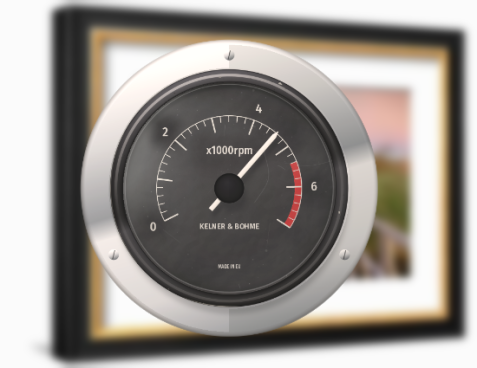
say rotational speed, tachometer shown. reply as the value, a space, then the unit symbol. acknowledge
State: 4600 rpm
